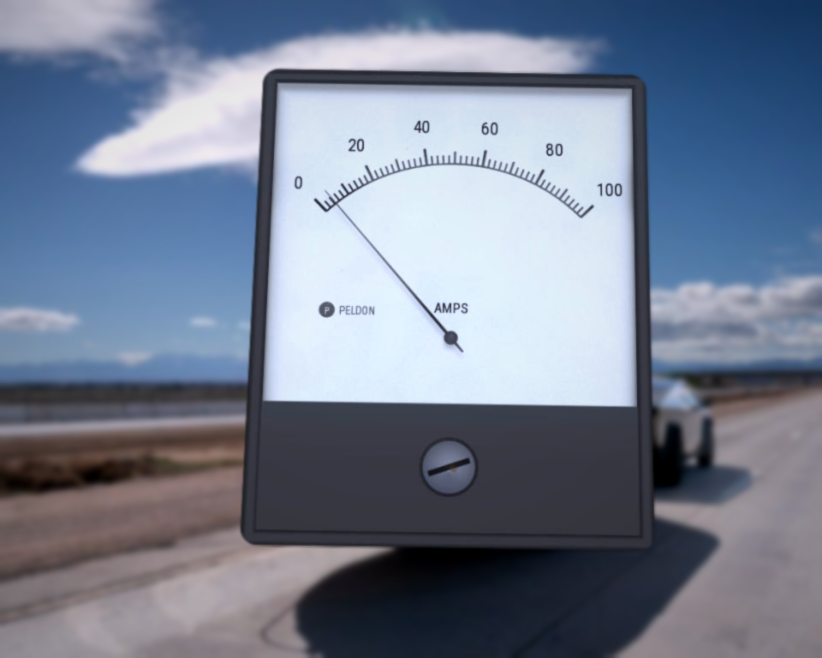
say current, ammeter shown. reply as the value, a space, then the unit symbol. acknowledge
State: 4 A
